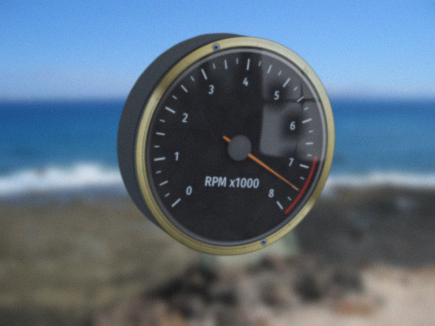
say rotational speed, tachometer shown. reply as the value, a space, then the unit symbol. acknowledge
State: 7500 rpm
